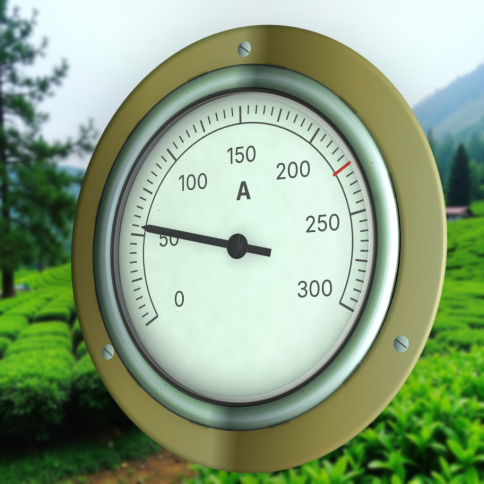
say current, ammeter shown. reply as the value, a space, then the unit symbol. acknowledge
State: 55 A
